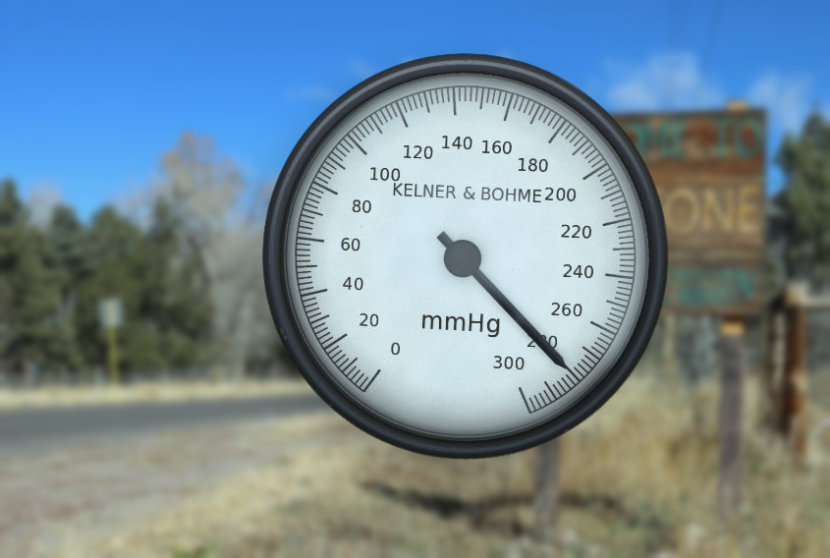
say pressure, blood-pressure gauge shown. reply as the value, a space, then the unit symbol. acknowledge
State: 280 mmHg
